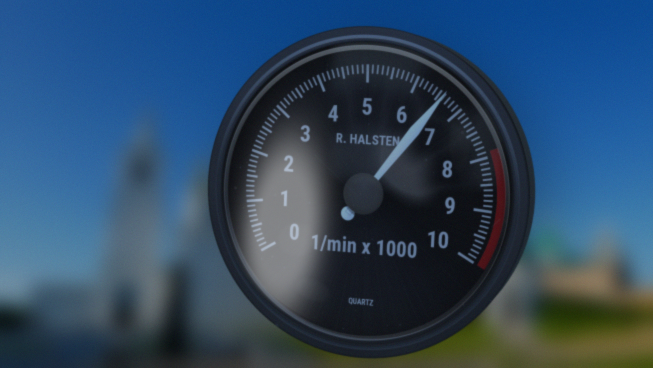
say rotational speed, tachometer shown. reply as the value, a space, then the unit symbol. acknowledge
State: 6600 rpm
